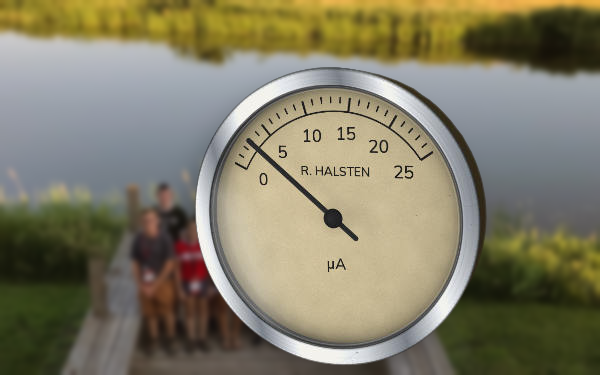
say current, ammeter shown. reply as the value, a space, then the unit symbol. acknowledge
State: 3 µA
